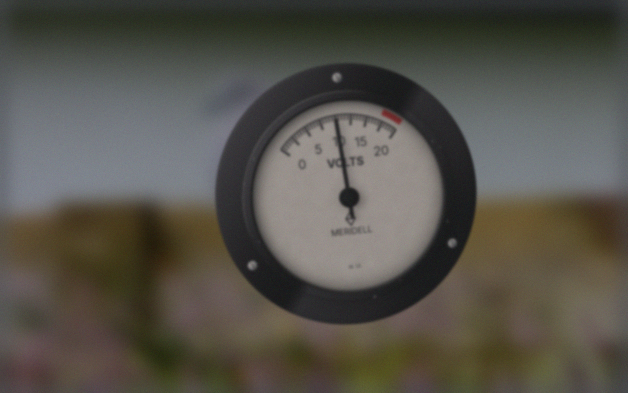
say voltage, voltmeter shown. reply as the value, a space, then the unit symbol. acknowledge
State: 10 V
